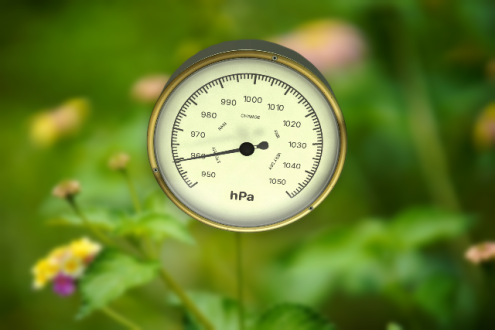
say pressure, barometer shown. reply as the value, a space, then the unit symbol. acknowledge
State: 960 hPa
